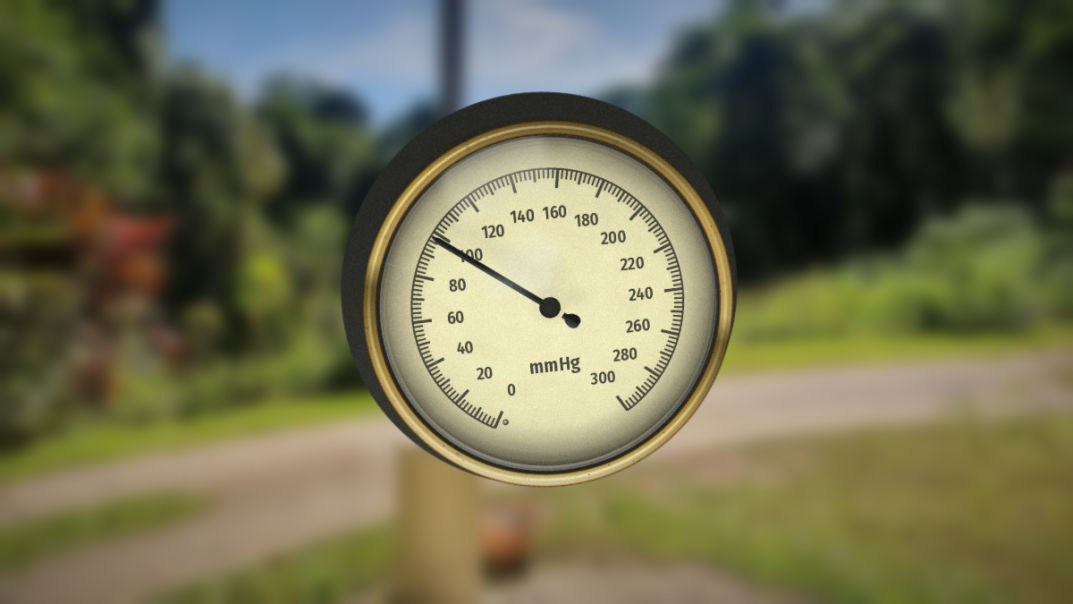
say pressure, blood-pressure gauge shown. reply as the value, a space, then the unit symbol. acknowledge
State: 98 mmHg
